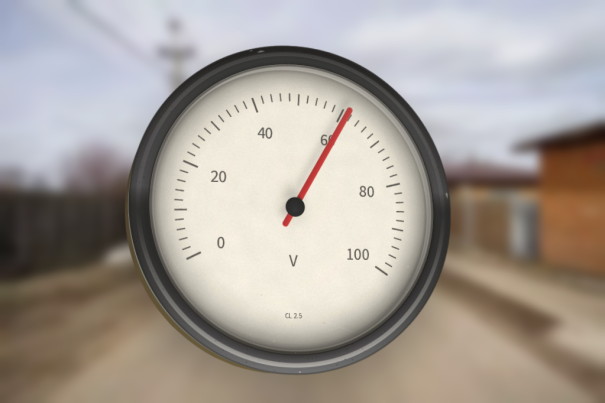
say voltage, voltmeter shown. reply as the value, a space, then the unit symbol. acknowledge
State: 61 V
